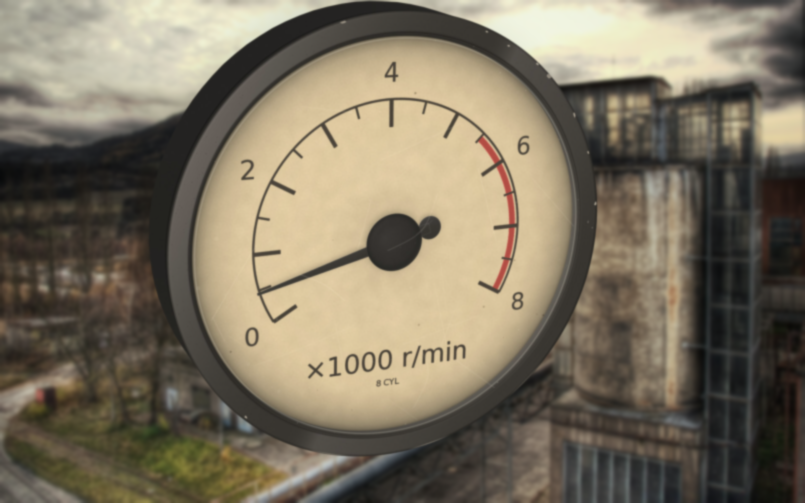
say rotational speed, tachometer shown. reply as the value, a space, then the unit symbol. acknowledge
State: 500 rpm
